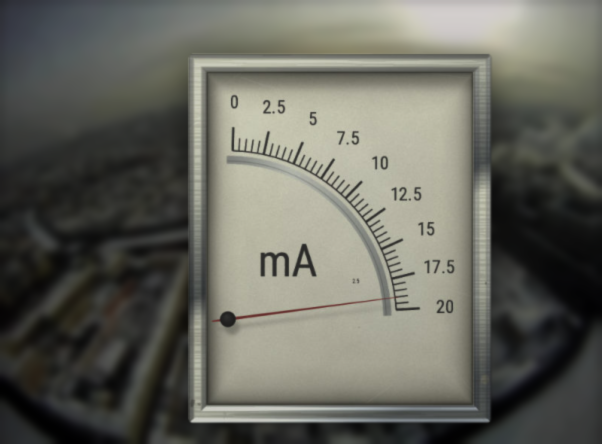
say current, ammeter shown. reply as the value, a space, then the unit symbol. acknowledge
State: 19 mA
